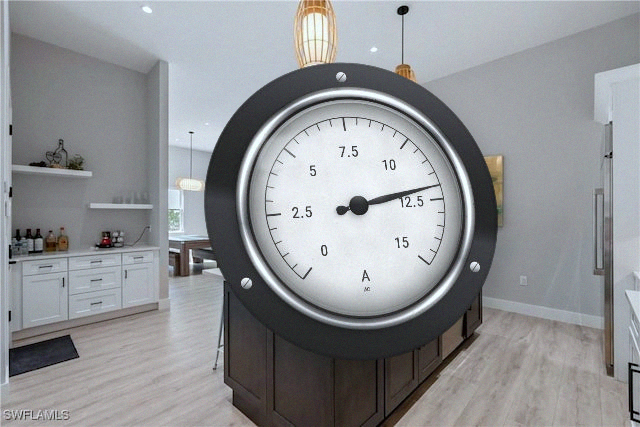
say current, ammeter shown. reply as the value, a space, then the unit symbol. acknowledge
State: 12 A
